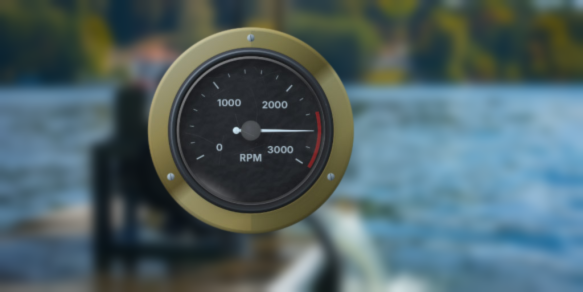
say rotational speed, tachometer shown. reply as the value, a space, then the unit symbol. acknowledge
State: 2600 rpm
